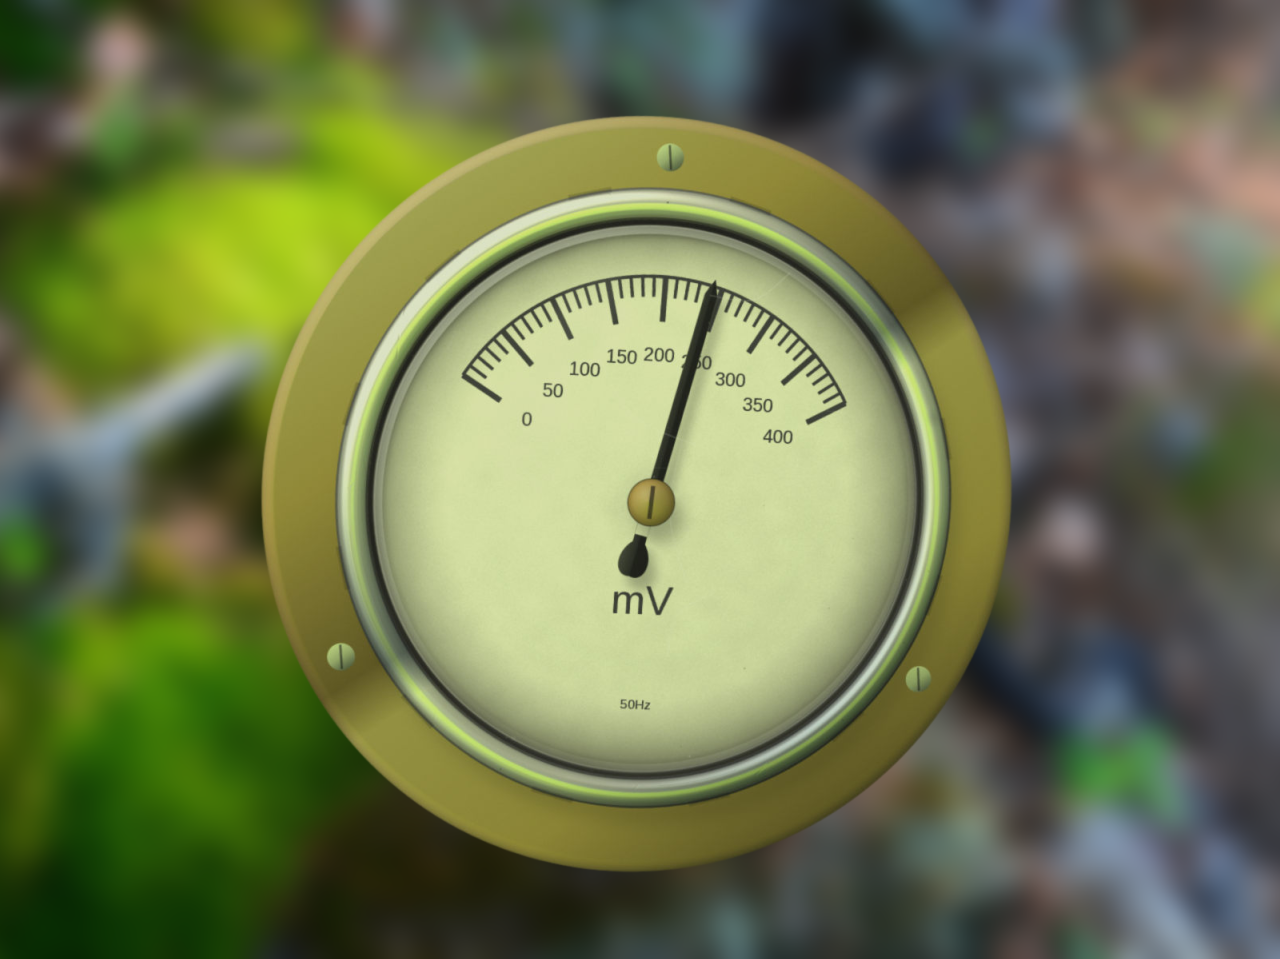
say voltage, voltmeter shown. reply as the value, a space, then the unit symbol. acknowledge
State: 240 mV
